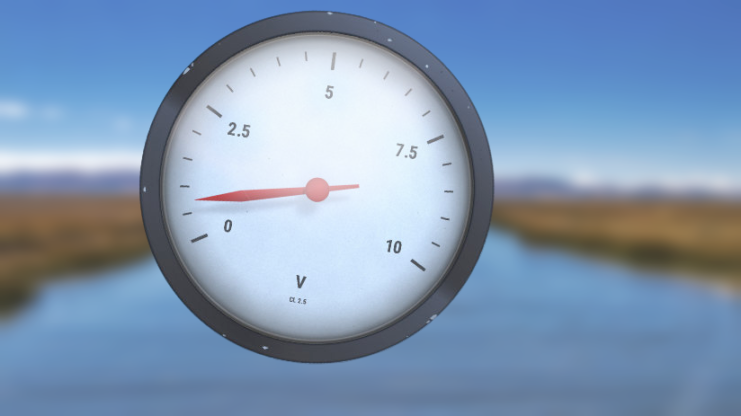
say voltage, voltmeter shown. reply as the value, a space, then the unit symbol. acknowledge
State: 0.75 V
